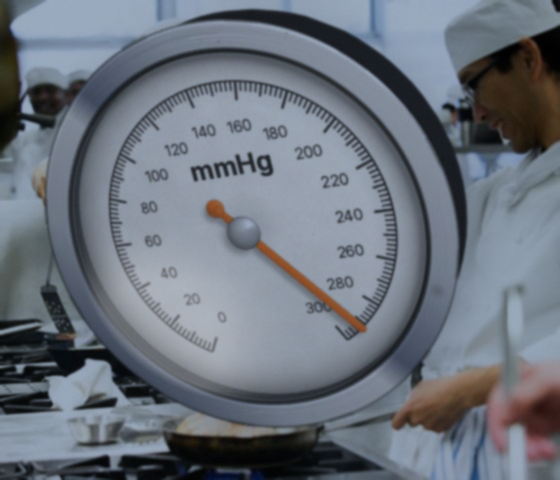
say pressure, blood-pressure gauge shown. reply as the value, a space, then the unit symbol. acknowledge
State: 290 mmHg
